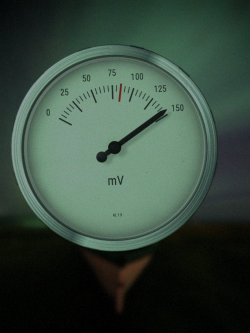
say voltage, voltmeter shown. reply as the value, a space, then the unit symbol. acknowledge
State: 145 mV
